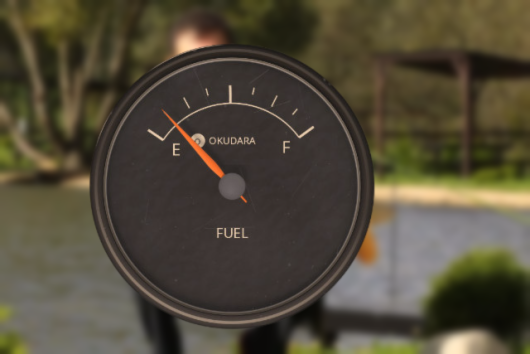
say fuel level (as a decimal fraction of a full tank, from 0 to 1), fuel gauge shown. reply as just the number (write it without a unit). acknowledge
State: 0.125
